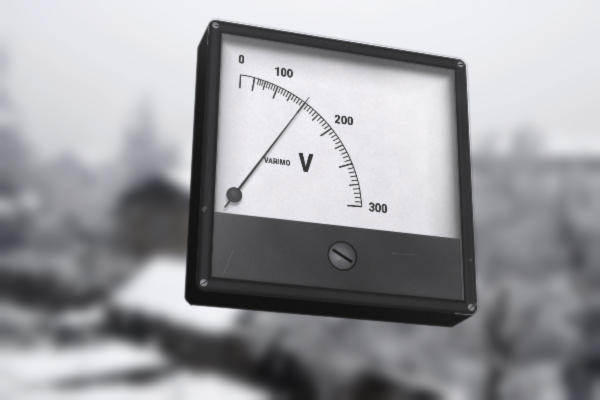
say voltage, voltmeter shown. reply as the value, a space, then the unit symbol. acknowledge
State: 150 V
